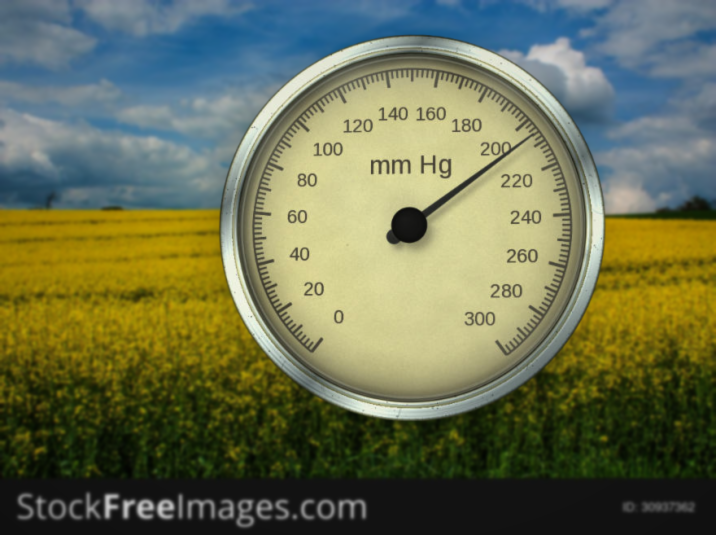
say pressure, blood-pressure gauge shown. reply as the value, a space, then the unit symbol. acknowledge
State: 206 mmHg
